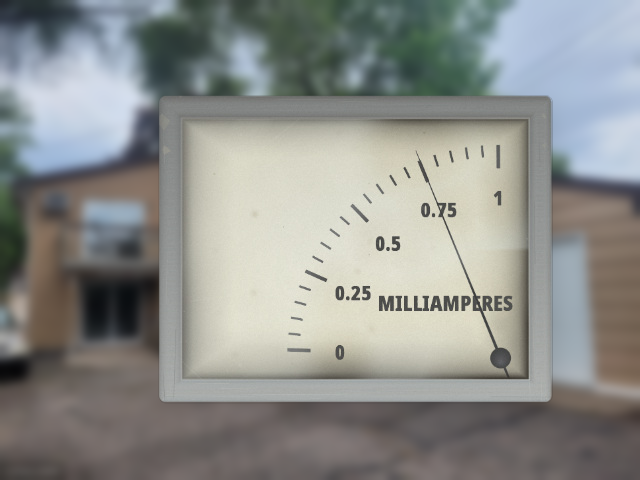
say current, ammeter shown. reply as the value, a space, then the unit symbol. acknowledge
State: 0.75 mA
